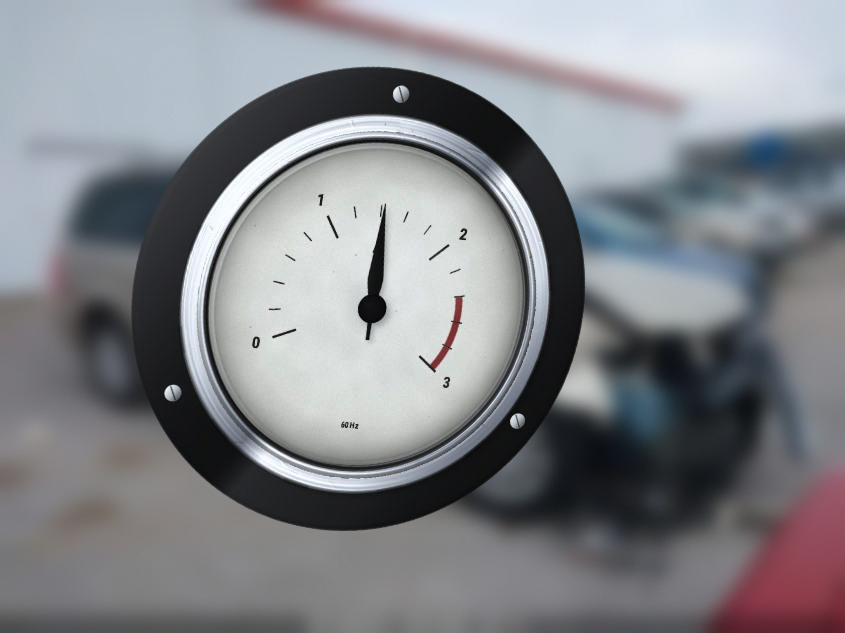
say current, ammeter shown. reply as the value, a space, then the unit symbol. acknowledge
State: 1.4 A
